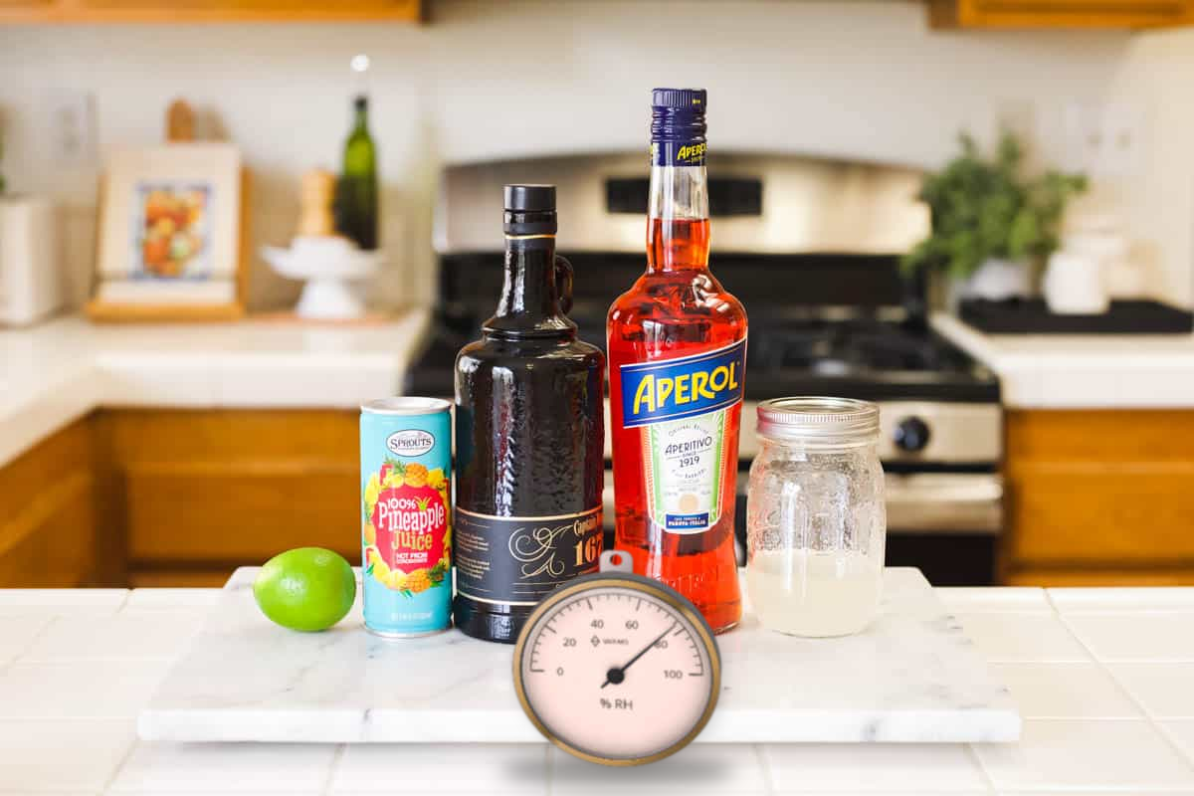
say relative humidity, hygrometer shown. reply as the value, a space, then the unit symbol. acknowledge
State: 76 %
